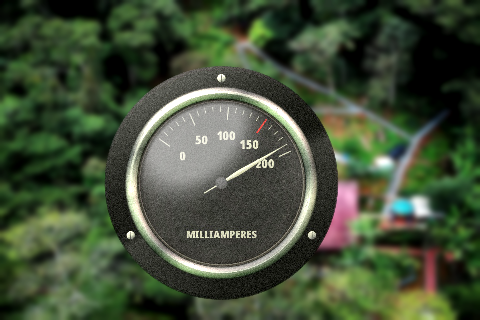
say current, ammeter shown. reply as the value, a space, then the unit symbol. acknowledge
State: 190 mA
